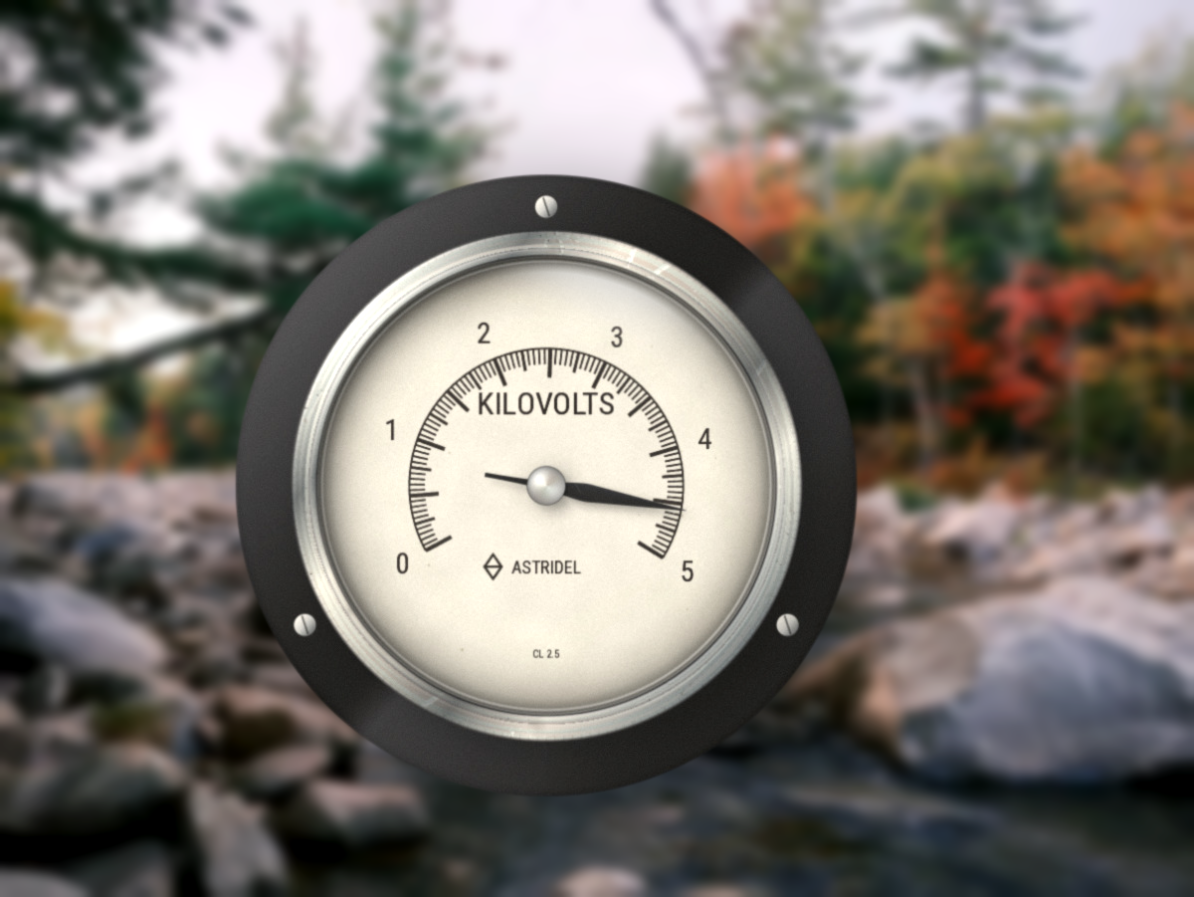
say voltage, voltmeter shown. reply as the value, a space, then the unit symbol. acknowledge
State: 4.55 kV
